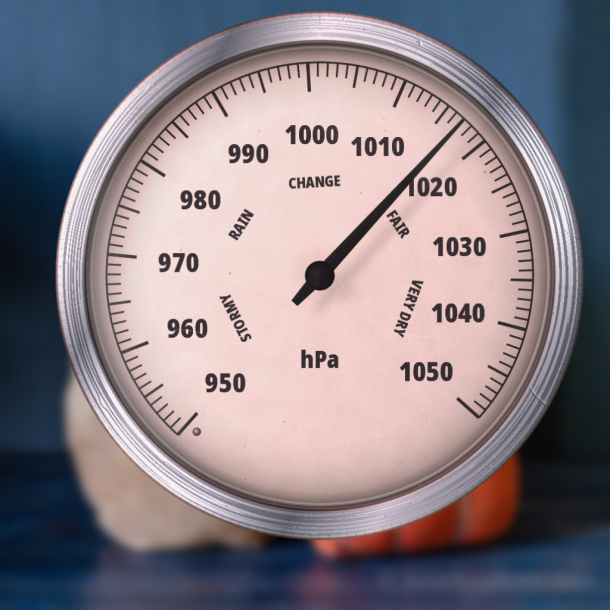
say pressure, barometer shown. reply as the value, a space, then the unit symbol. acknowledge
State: 1017 hPa
